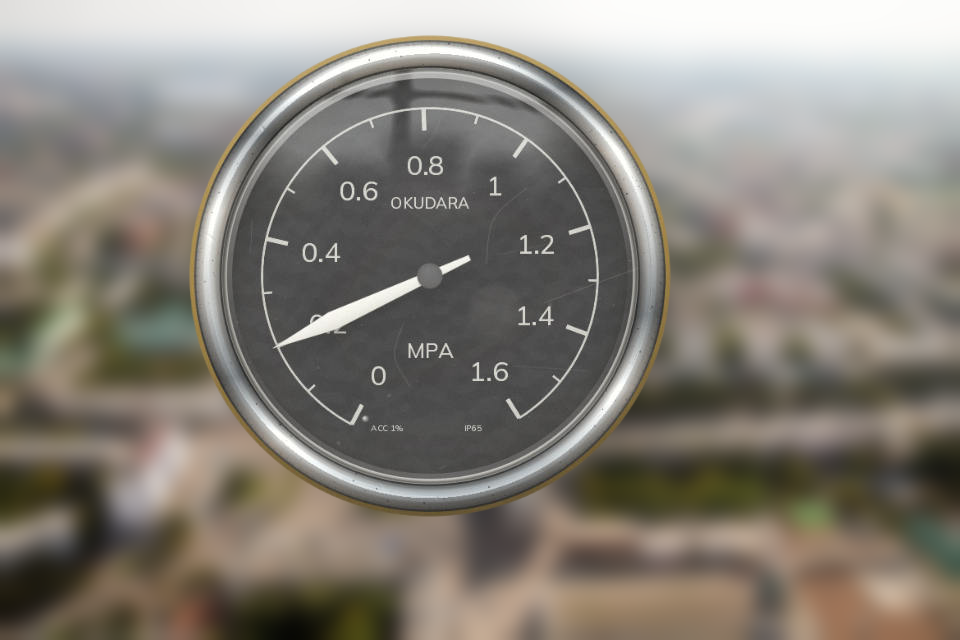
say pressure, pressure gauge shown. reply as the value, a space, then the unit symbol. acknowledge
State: 0.2 MPa
